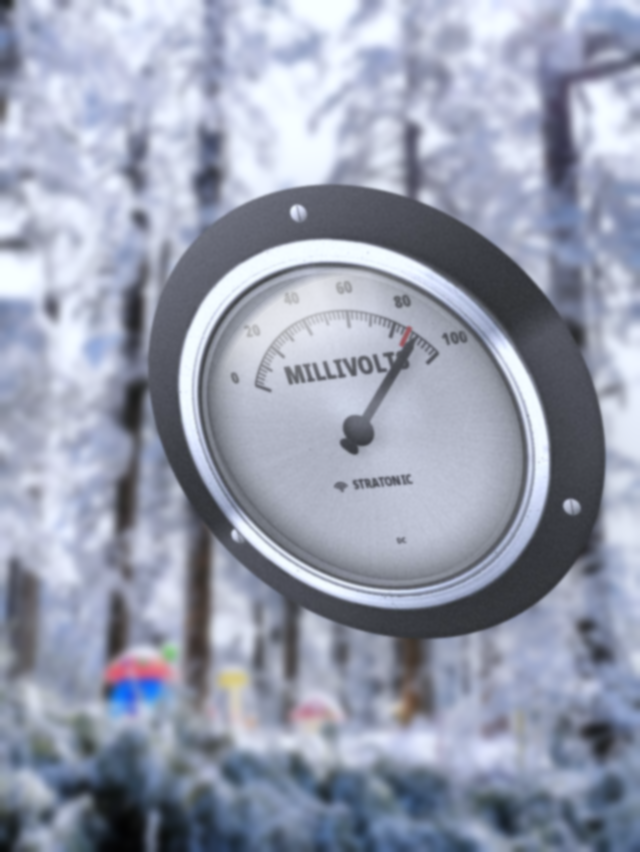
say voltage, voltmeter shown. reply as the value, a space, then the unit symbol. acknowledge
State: 90 mV
